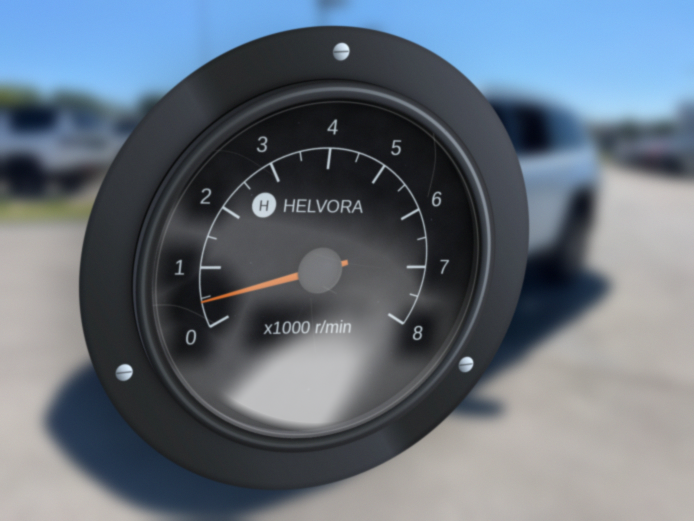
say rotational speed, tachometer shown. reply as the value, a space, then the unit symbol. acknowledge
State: 500 rpm
